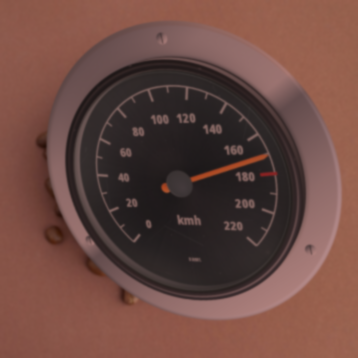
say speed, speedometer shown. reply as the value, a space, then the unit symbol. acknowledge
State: 170 km/h
